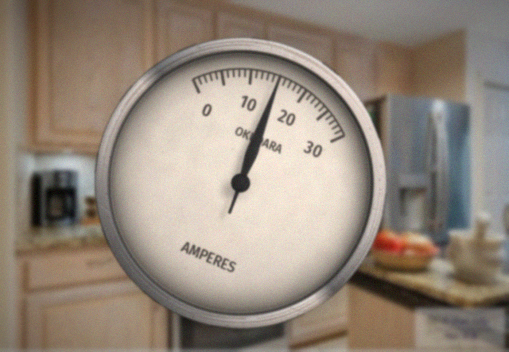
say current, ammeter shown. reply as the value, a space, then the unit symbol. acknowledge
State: 15 A
